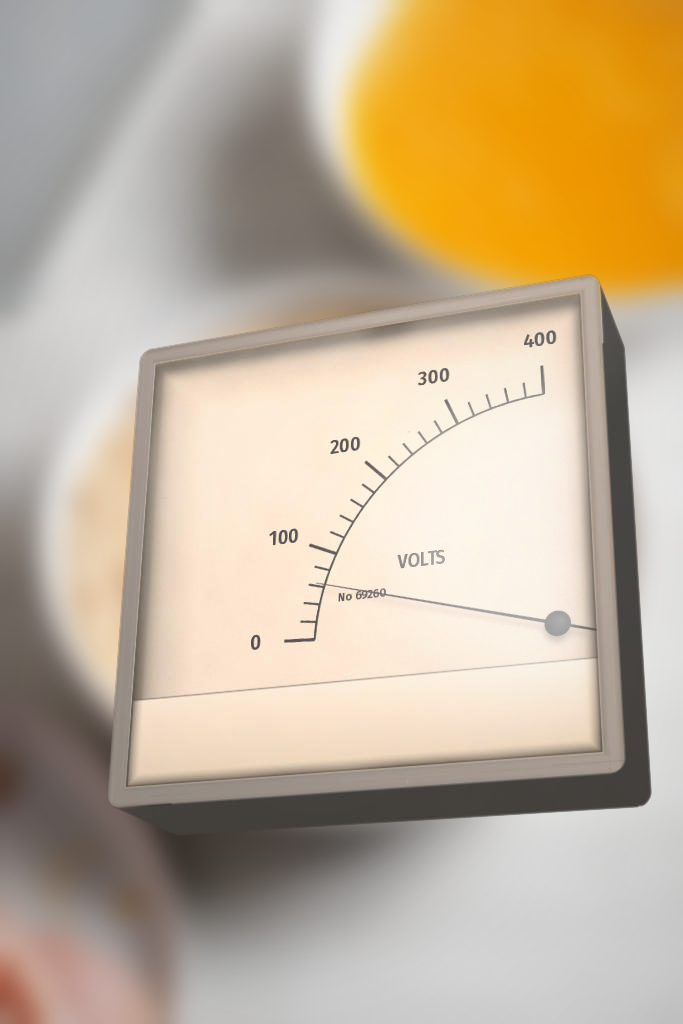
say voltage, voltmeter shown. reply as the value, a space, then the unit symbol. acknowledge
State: 60 V
